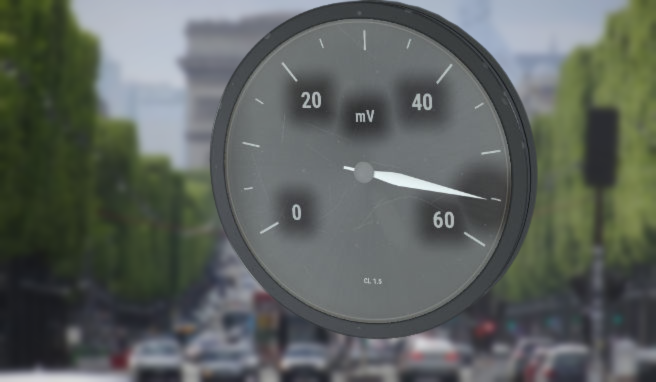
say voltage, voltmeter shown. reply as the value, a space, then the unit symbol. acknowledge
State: 55 mV
